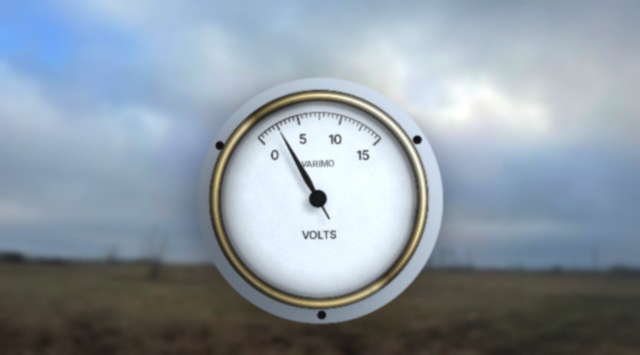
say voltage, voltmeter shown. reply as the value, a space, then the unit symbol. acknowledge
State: 2.5 V
